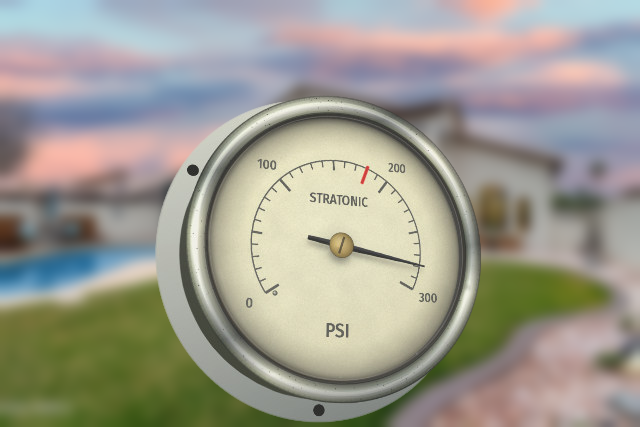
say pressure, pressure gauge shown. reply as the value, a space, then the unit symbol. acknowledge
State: 280 psi
